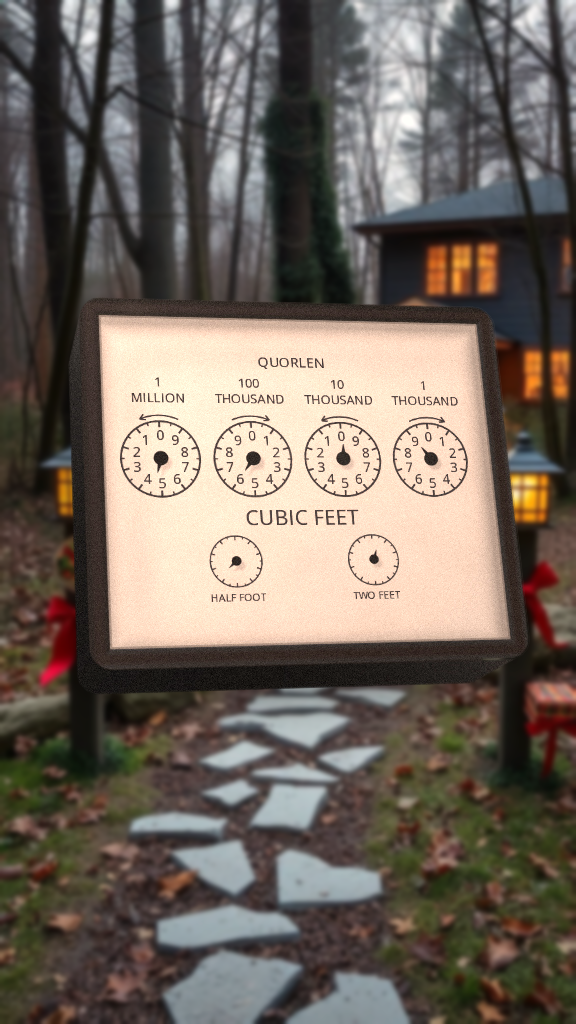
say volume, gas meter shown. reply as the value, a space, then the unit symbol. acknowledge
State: 459900 ft³
